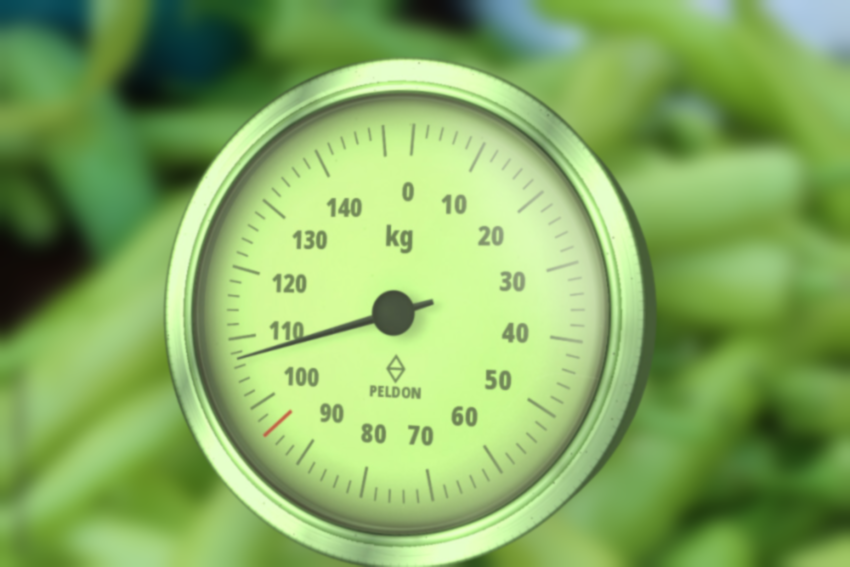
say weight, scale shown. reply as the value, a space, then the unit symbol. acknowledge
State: 107 kg
